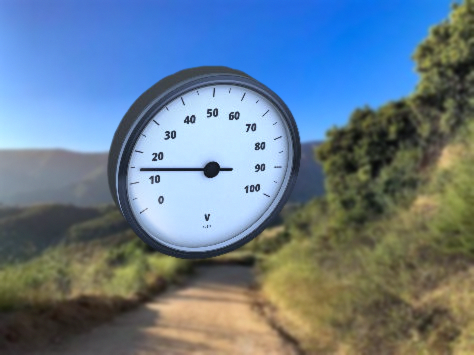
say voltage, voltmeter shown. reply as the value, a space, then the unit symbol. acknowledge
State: 15 V
